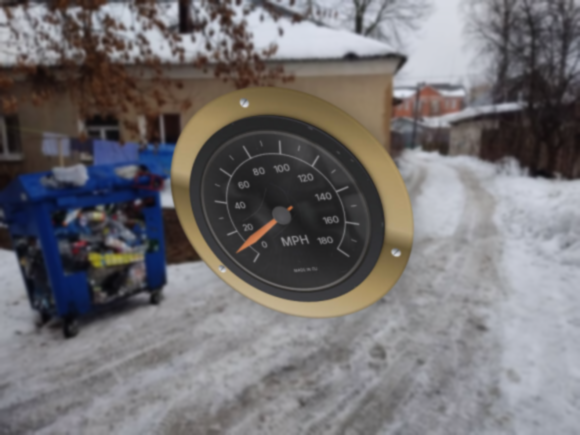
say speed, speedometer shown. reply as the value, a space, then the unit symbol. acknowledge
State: 10 mph
